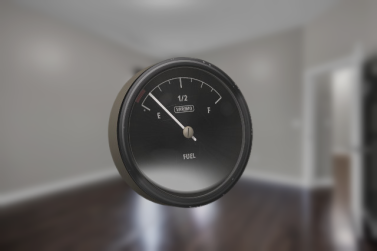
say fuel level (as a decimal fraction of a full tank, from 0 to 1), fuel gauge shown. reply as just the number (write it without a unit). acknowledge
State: 0.125
